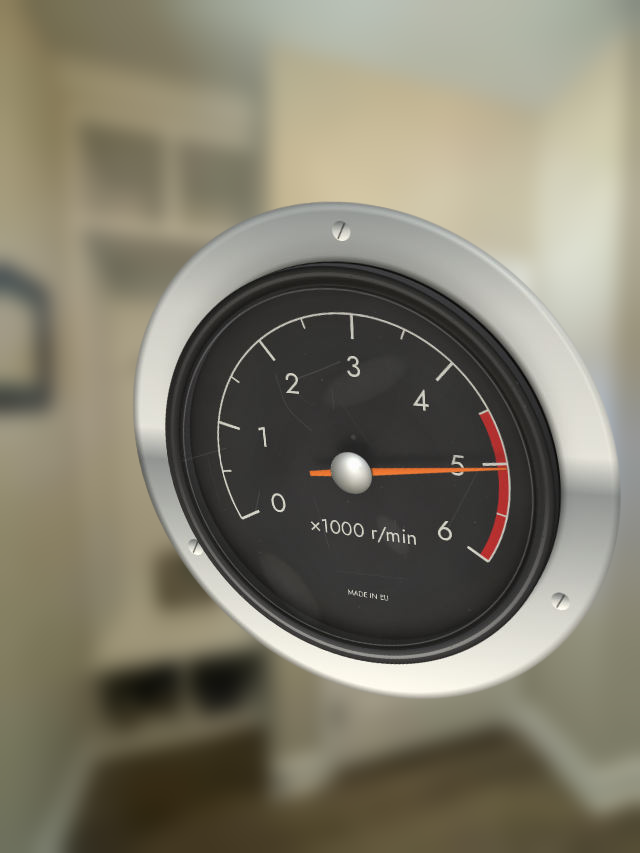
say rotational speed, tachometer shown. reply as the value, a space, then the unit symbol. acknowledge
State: 5000 rpm
